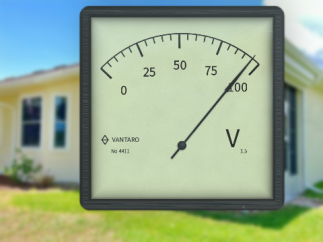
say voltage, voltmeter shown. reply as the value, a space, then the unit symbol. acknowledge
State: 95 V
